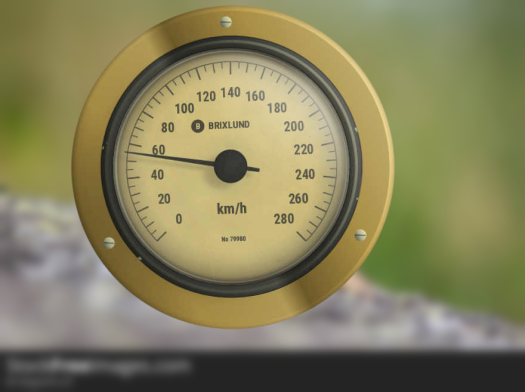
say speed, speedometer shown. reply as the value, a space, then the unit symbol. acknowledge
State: 55 km/h
